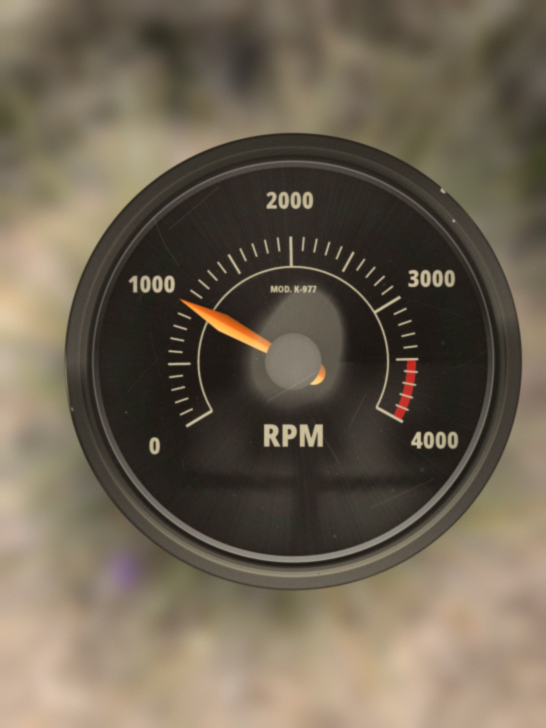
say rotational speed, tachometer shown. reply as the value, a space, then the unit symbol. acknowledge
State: 1000 rpm
